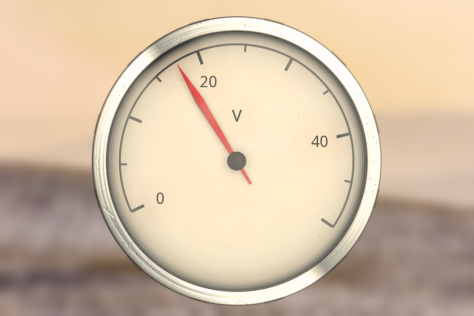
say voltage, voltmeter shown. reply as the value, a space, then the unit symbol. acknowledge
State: 17.5 V
